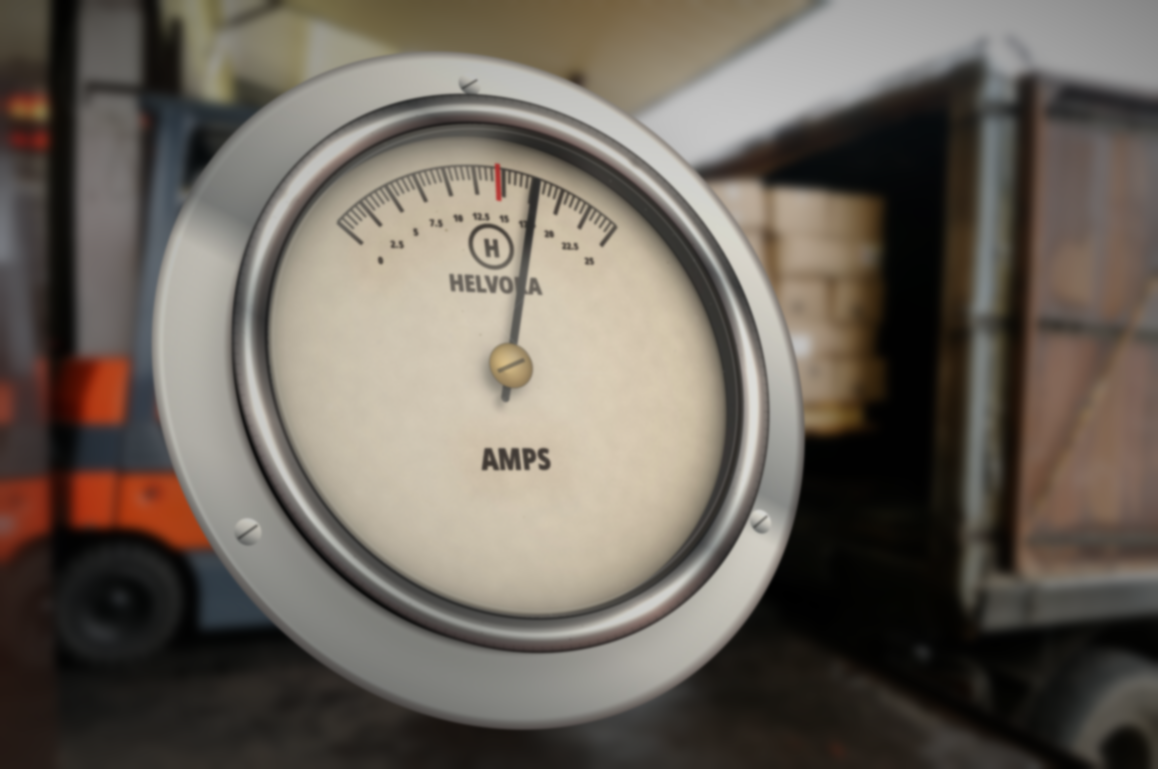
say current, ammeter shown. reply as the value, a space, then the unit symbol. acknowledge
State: 17.5 A
